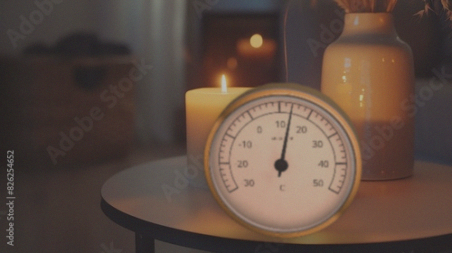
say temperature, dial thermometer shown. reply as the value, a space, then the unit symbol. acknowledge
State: 14 °C
